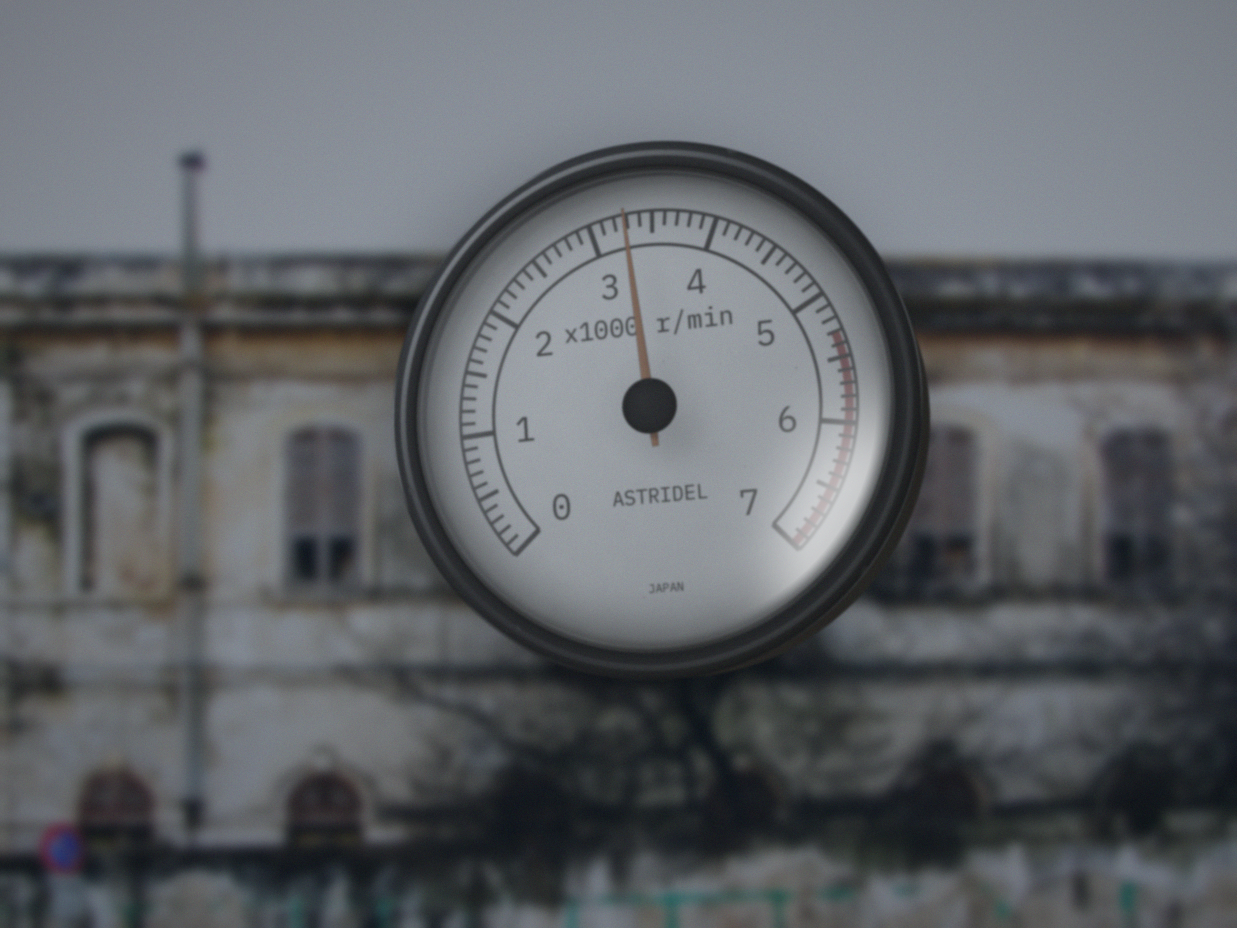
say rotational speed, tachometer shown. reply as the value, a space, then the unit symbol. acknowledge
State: 3300 rpm
